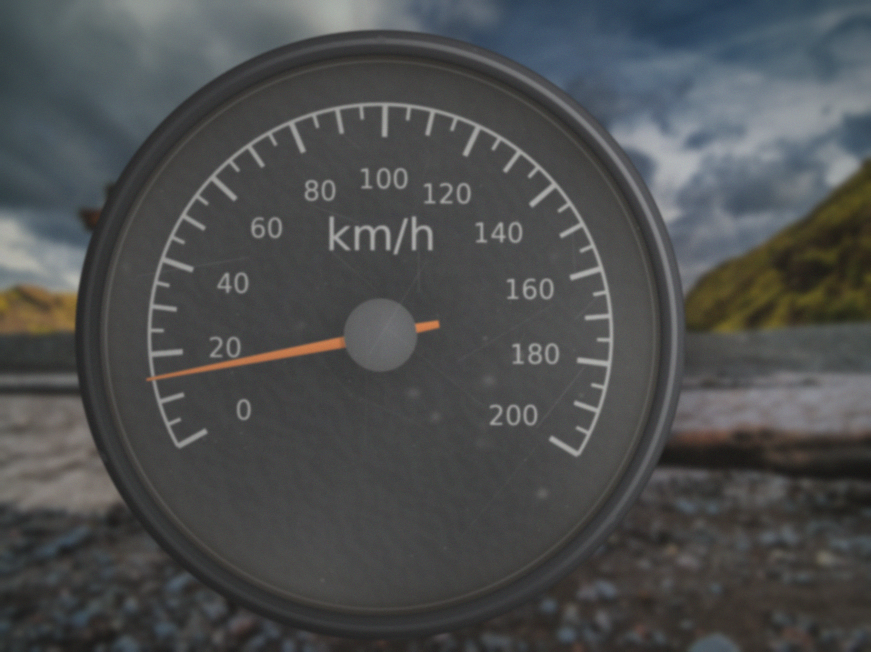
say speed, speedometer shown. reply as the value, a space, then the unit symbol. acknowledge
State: 15 km/h
